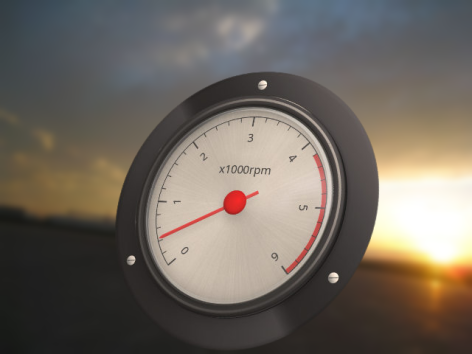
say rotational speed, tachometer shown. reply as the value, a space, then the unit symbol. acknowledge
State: 400 rpm
